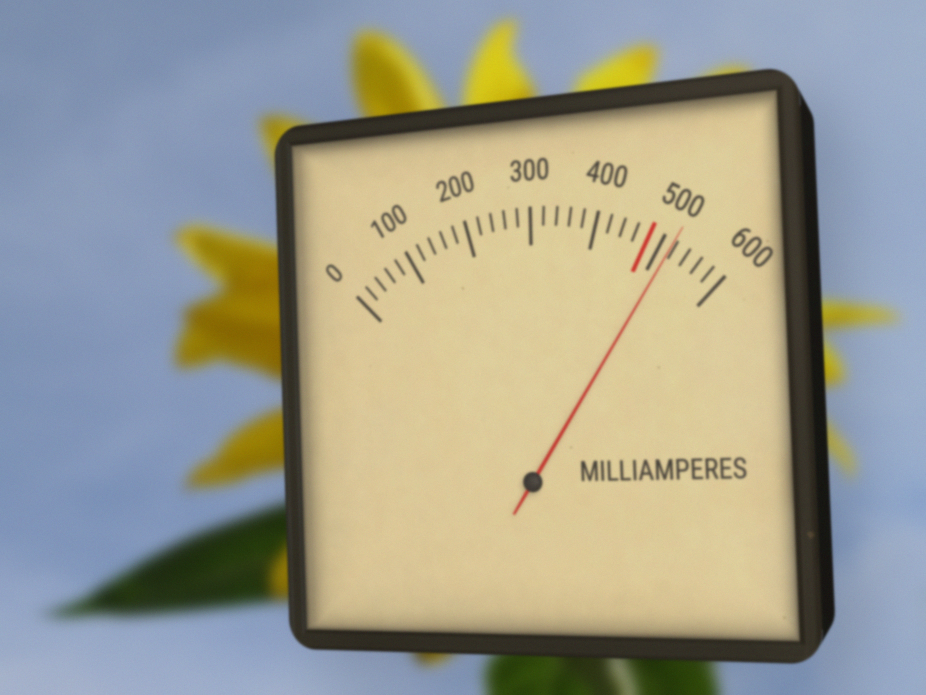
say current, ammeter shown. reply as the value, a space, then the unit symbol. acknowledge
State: 520 mA
